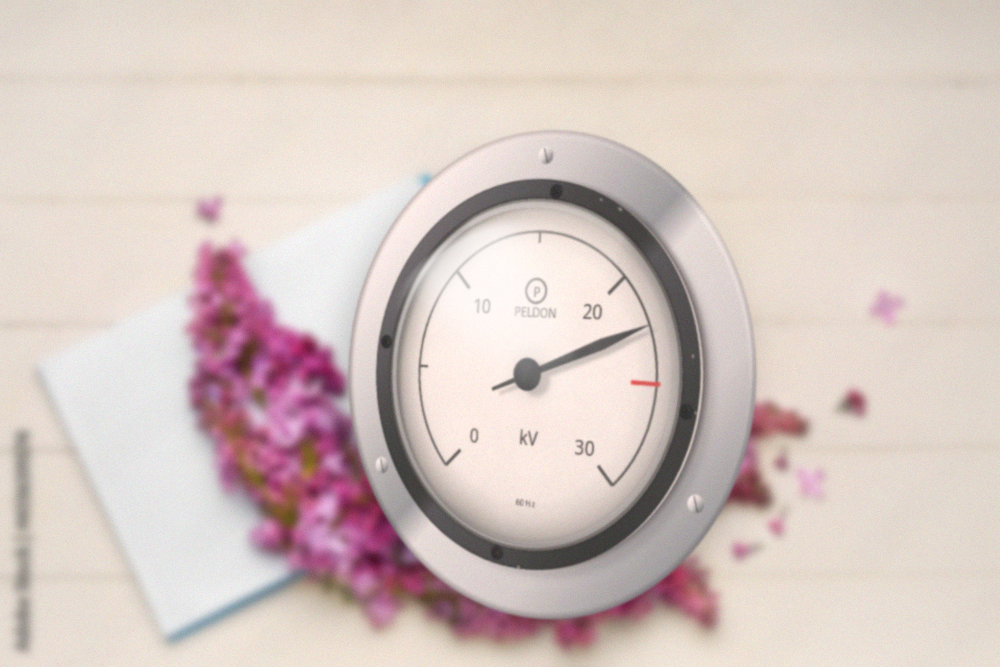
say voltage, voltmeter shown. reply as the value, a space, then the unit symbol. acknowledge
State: 22.5 kV
